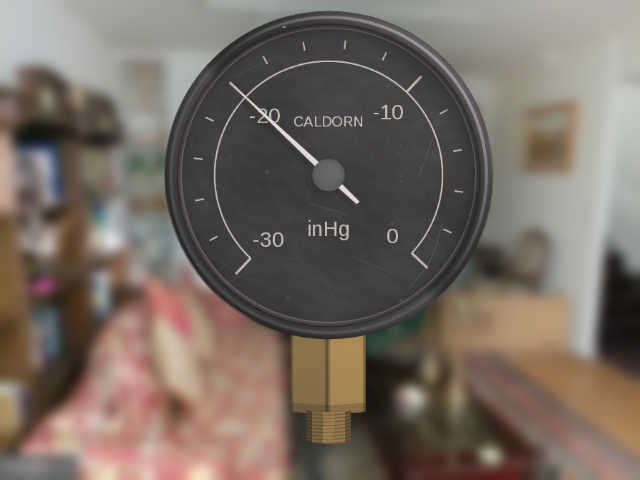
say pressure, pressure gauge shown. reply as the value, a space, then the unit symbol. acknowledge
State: -20 inHg
